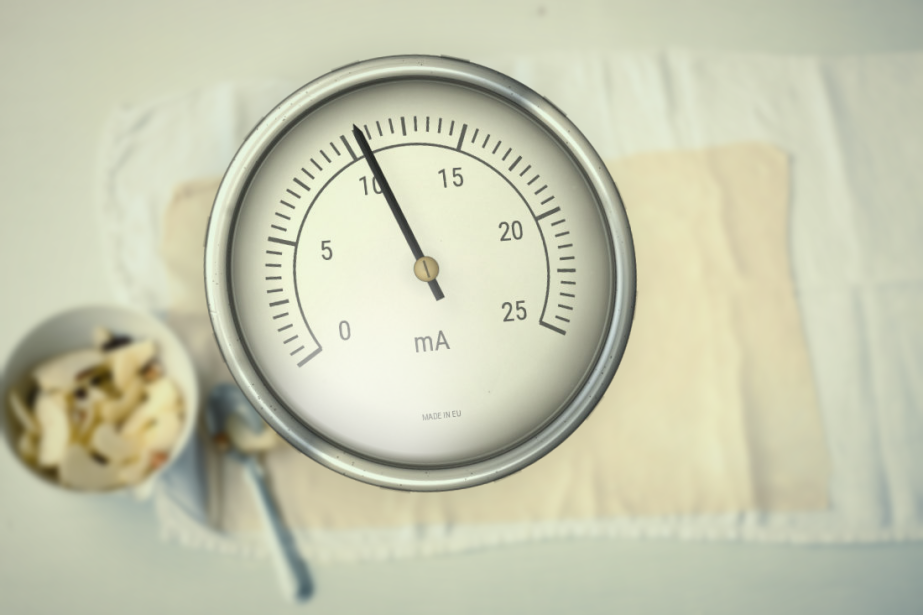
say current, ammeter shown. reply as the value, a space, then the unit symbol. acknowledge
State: 10.5 mA
